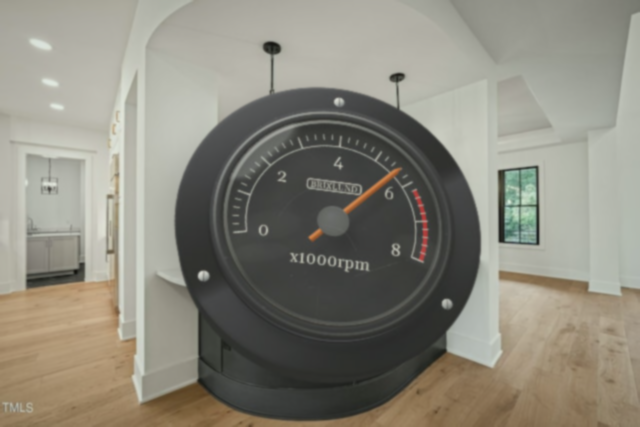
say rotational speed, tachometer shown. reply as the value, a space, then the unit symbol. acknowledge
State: 5600 rpm
